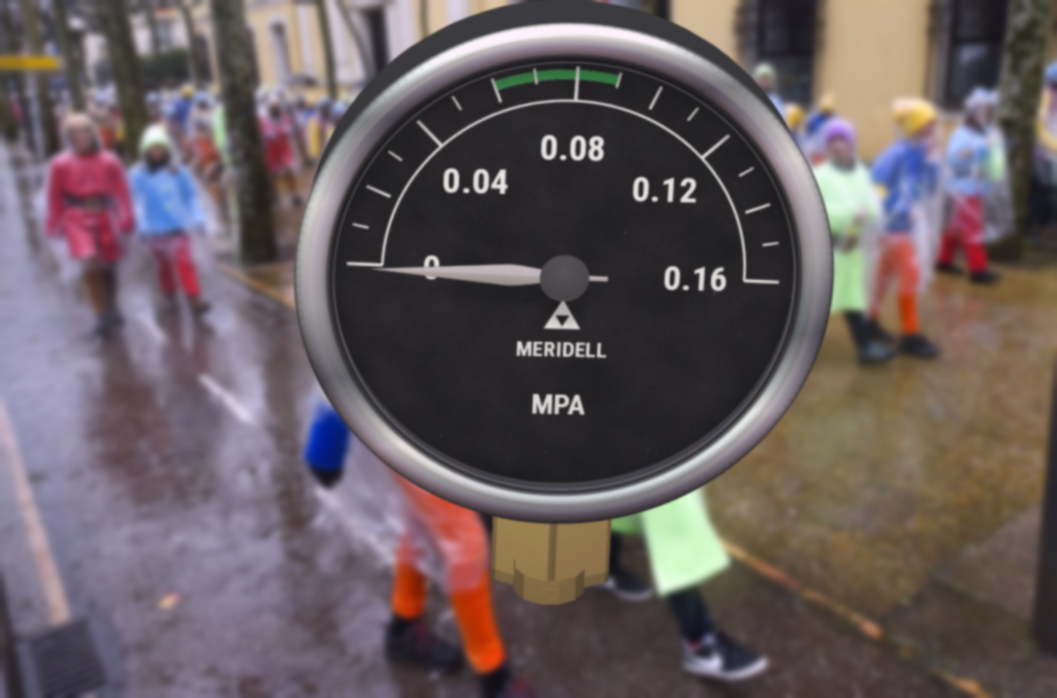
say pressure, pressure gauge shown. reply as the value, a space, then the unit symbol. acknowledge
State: 0 MPa
